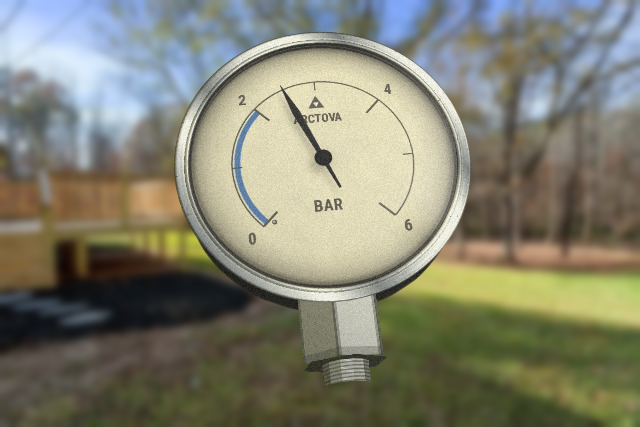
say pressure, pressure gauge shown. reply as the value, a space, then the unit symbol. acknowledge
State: 2.5 bar
